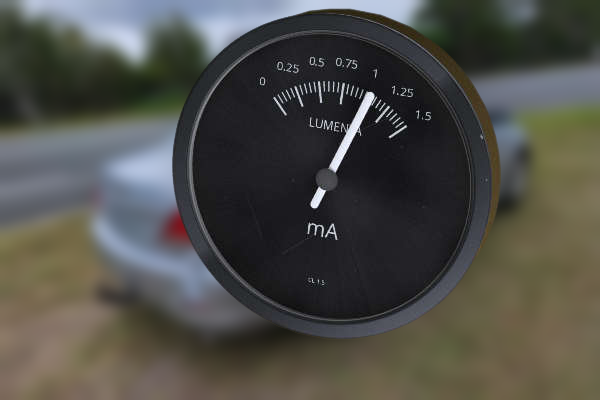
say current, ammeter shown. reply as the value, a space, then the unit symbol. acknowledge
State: 1.05 mA
